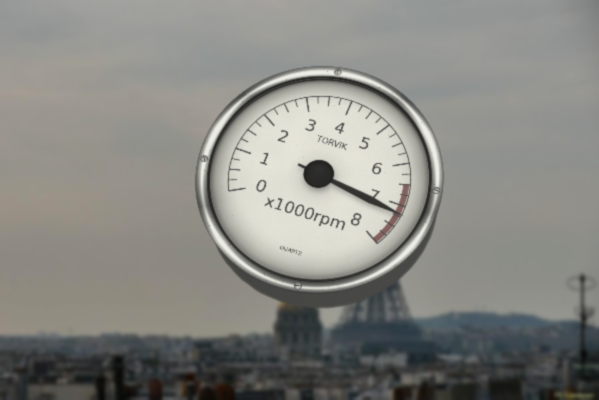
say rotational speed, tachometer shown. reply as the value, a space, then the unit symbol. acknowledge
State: 7250 rpm
